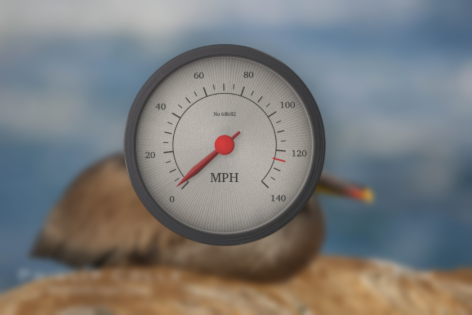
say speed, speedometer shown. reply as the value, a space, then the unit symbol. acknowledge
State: 2.5 mph
